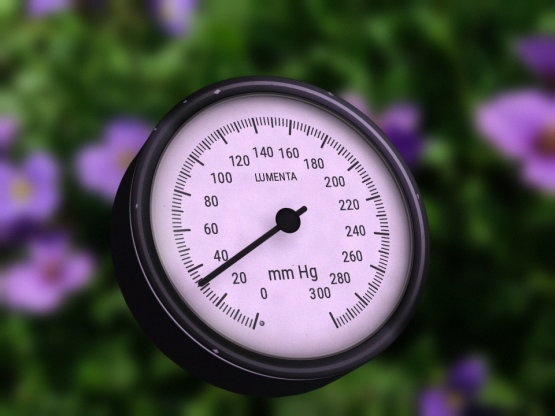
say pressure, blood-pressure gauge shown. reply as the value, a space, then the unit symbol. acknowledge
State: 32 mmHg
